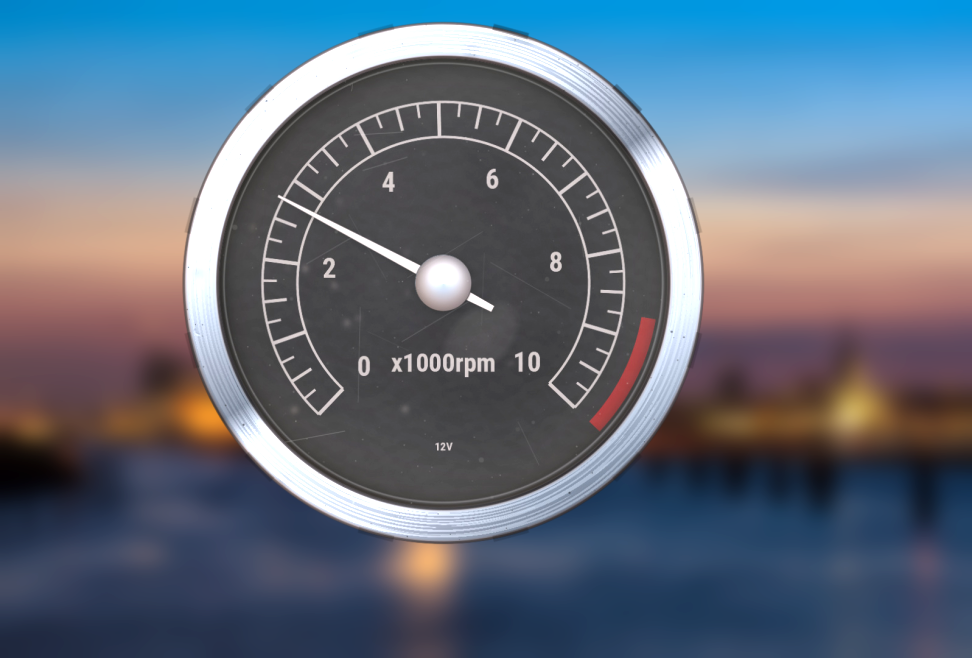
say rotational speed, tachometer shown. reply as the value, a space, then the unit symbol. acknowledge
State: 2750 rpm
